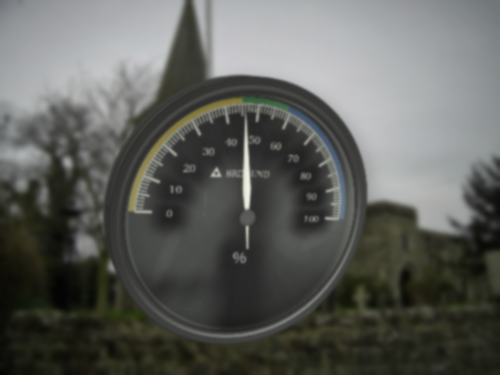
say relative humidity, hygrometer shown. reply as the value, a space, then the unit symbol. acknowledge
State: 45 %
